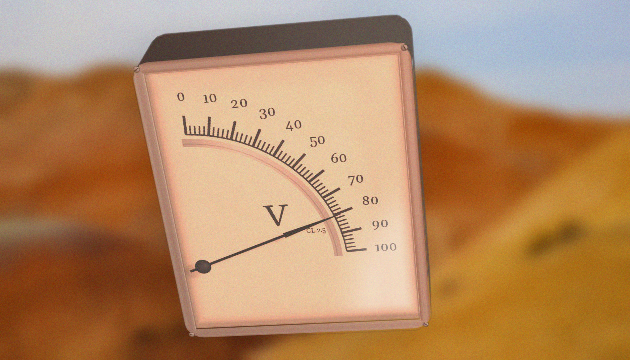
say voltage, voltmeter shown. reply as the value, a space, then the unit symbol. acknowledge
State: 80 V
